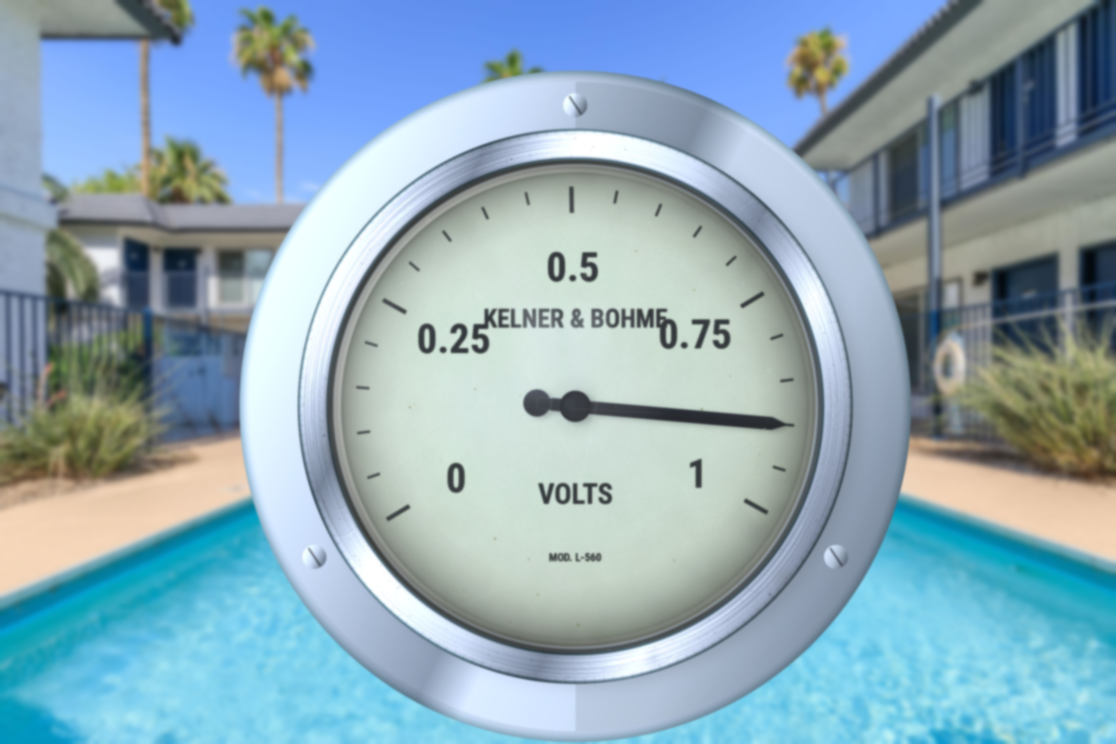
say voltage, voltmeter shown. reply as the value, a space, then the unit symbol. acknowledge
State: 0.9 V
